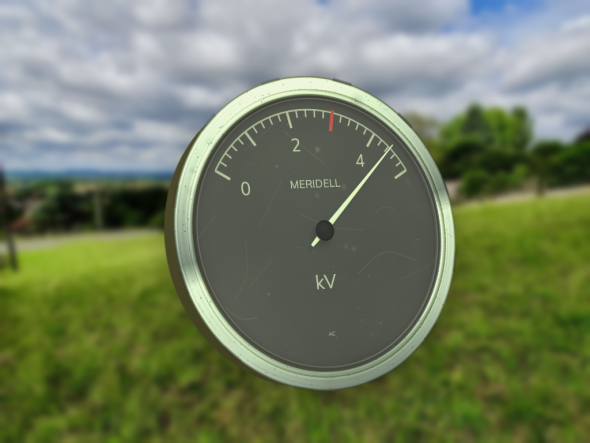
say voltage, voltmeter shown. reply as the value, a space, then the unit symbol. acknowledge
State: 4.4 kV
